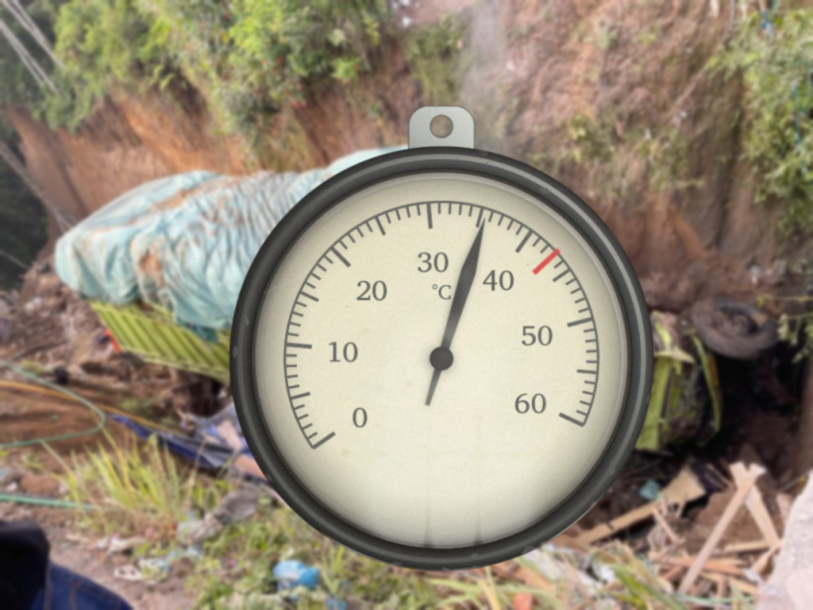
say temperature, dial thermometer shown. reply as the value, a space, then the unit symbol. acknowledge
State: 35.5 °C
